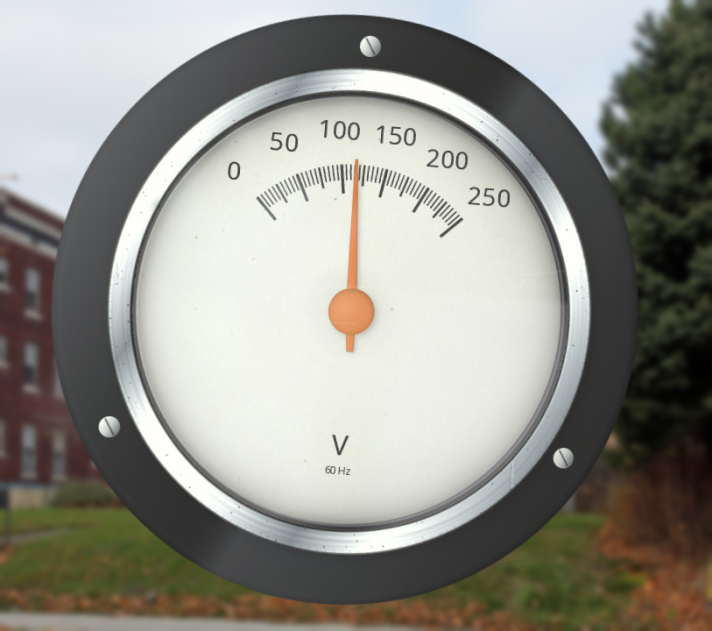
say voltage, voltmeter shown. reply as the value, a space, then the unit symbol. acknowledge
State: 115 V
